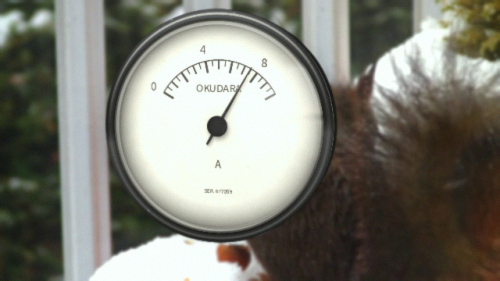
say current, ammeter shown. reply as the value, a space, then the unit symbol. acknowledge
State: 7.5 A
